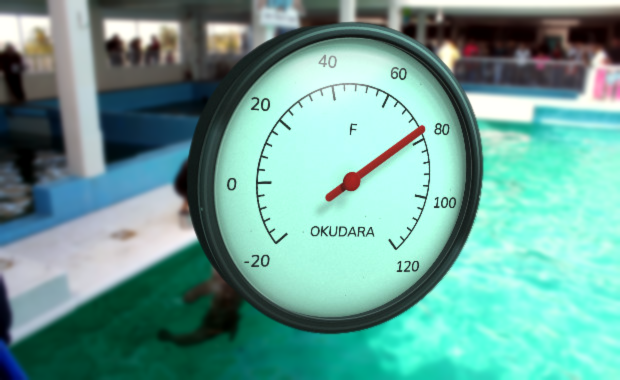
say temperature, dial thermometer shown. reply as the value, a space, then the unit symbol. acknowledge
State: 76 °F
